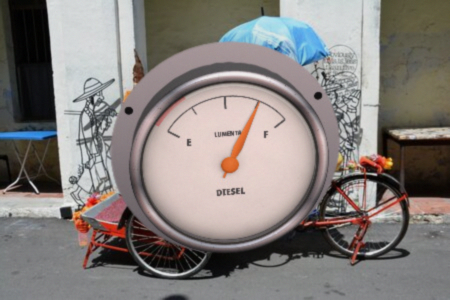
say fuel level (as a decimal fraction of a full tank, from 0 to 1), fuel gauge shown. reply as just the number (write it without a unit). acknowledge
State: 0.75
